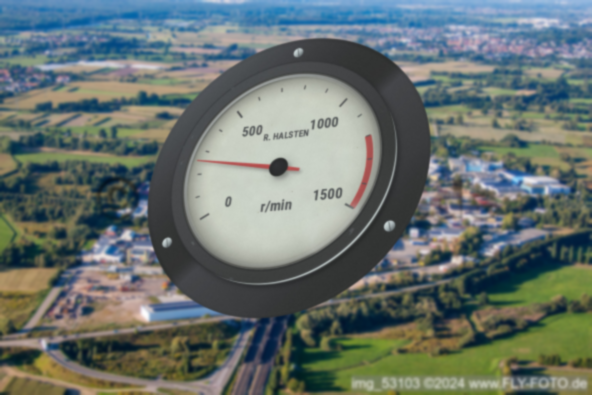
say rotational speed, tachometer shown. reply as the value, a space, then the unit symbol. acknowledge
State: 250 rpm
